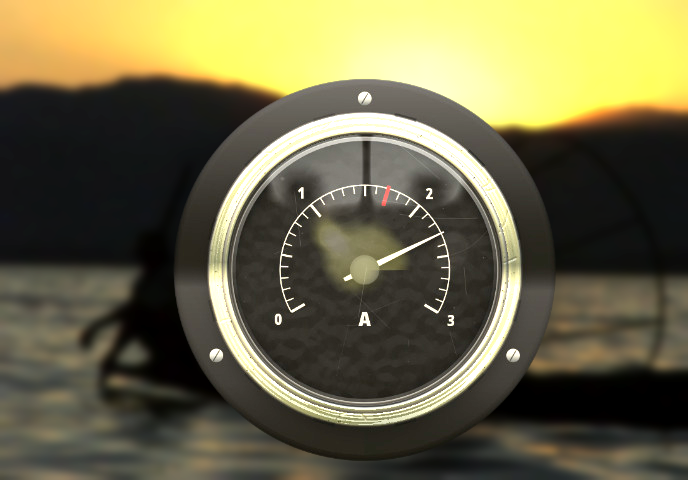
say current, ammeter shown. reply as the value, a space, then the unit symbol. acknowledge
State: 2.3 A
